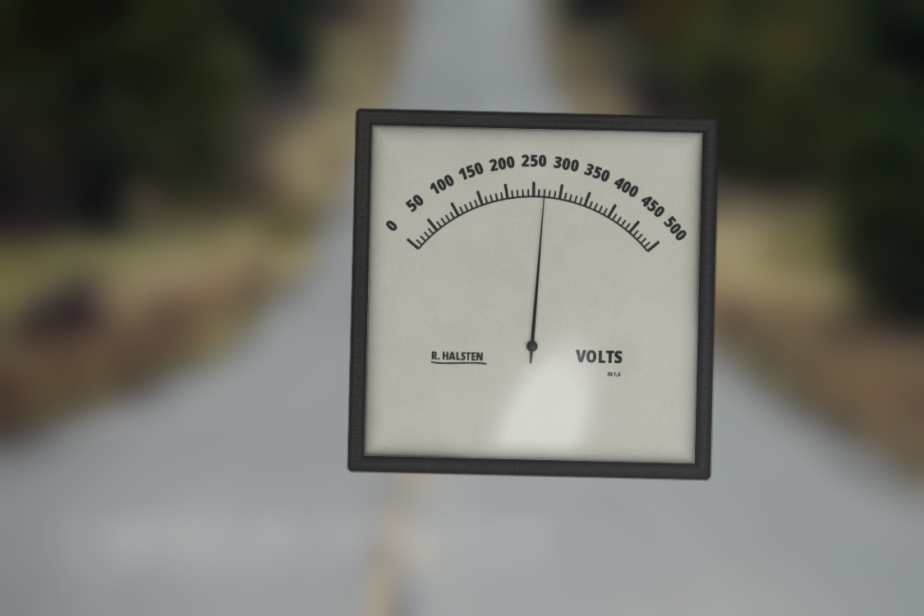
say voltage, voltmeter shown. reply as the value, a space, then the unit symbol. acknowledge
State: 270 V
